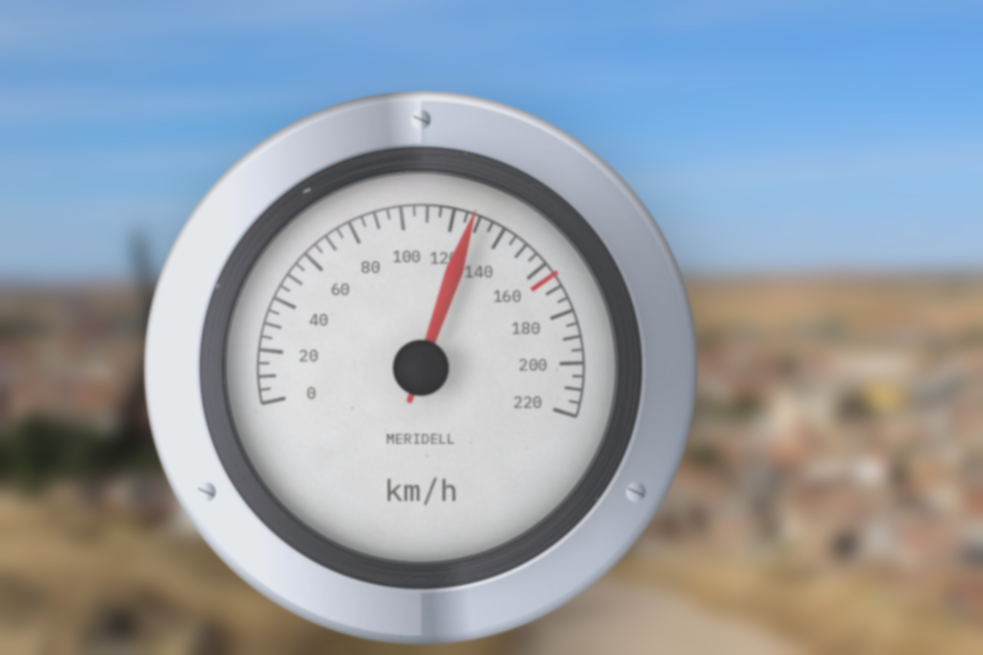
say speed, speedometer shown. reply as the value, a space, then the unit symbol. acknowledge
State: 127.5 km/h
